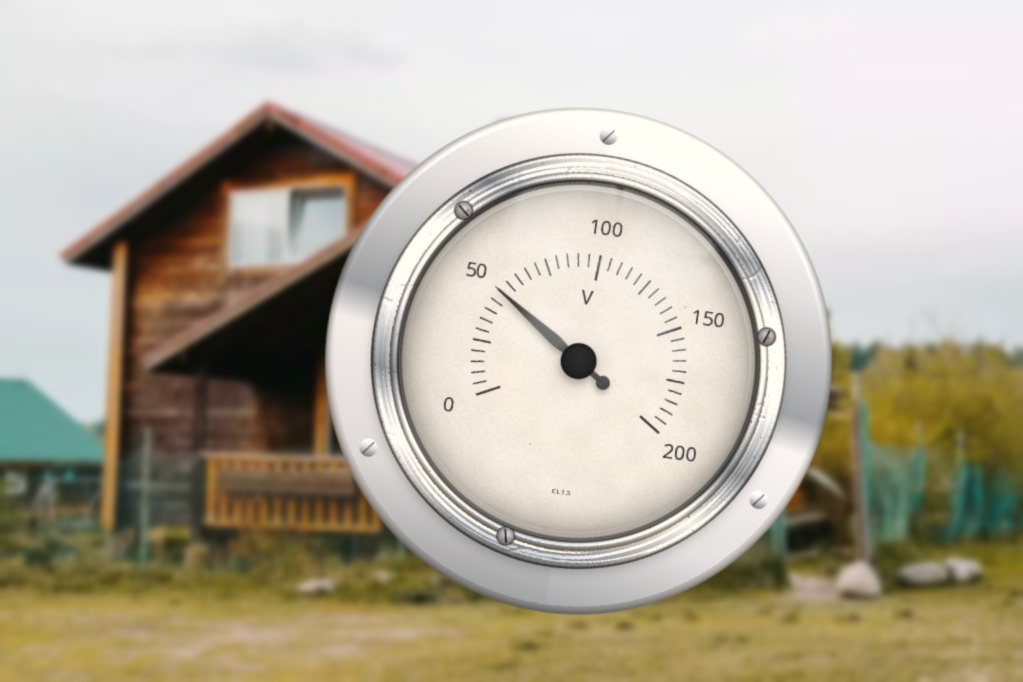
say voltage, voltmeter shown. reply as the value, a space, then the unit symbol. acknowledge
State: 50 V
